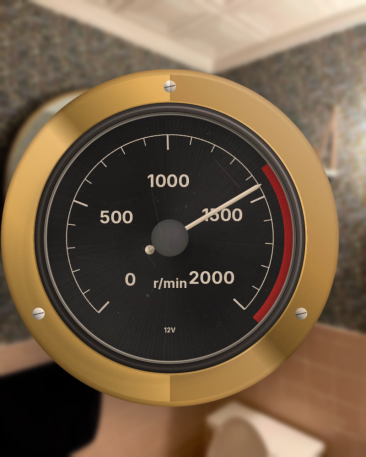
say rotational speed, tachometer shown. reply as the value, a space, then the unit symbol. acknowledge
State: 1450 rpm
